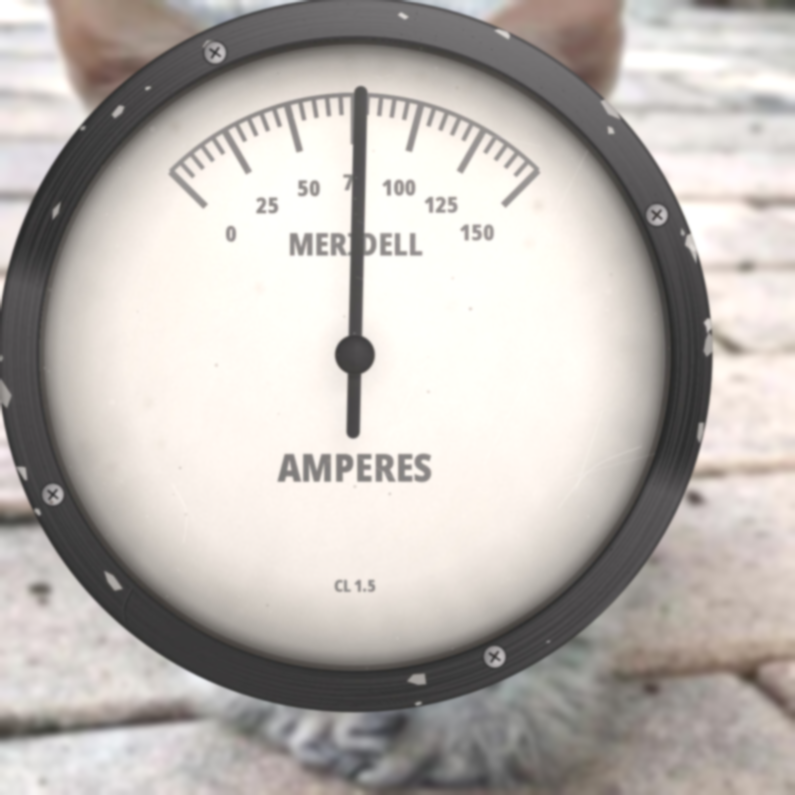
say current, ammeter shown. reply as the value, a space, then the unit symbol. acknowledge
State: 77.5 A
